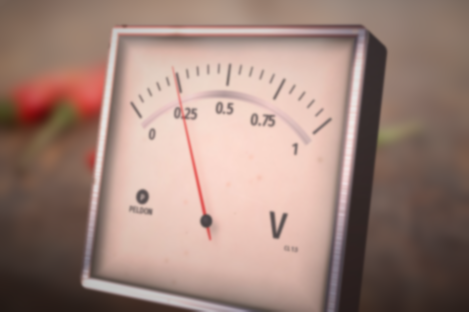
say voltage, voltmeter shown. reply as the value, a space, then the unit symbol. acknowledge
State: 0.25 V
